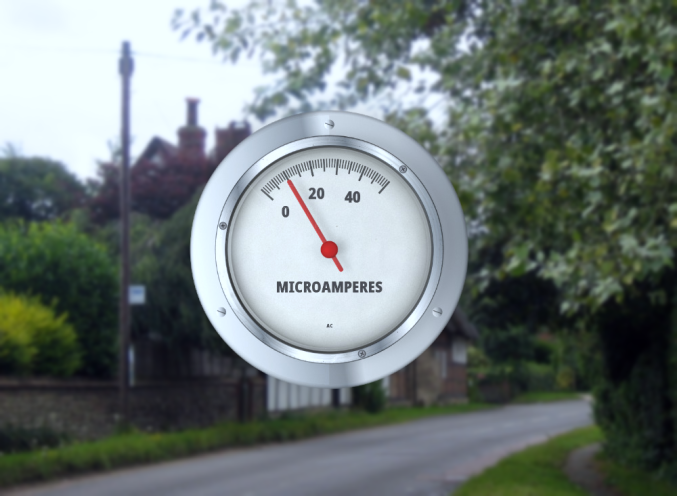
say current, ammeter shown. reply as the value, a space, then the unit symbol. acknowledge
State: 10 µA
